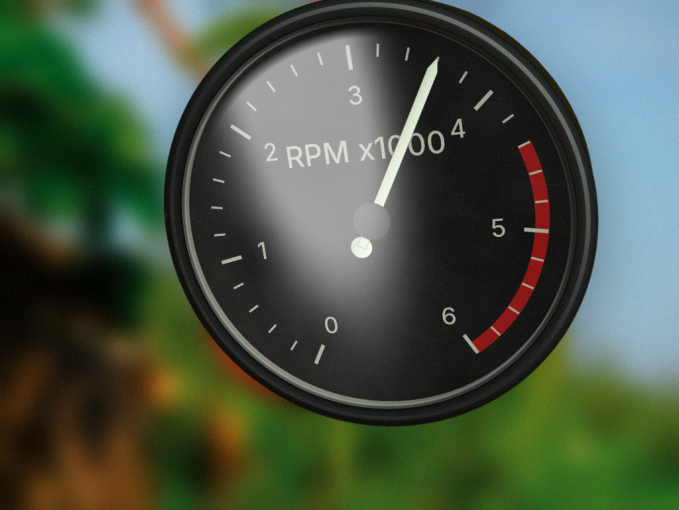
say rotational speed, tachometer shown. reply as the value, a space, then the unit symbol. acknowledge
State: 3600 rpm
